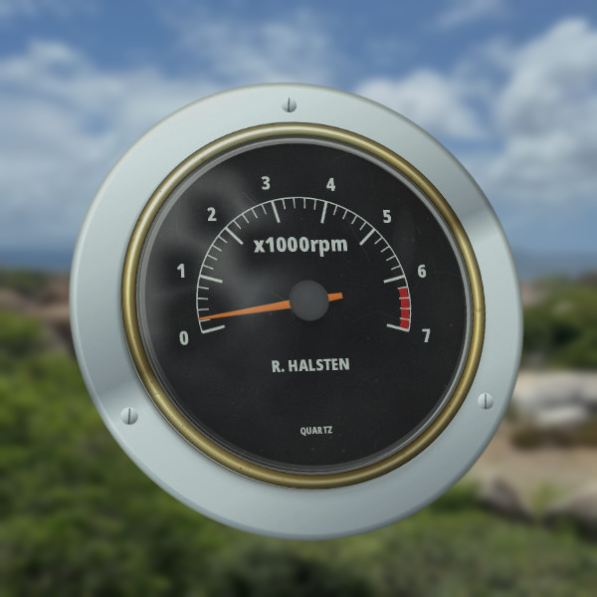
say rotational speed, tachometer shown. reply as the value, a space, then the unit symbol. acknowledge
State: 200 rpm
